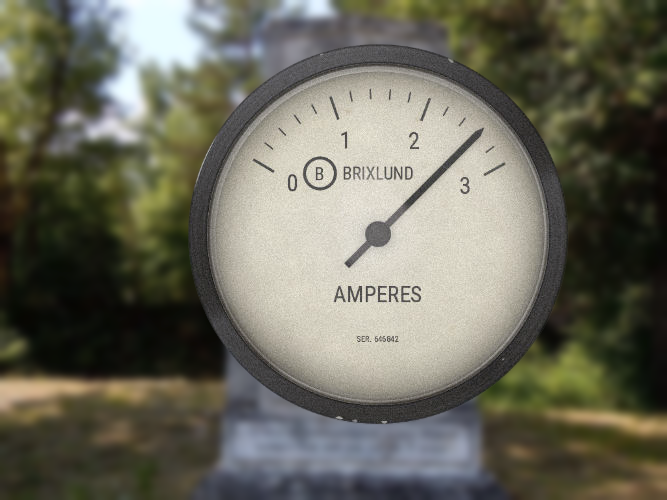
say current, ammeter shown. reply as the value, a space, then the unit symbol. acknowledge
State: 2.6 A
